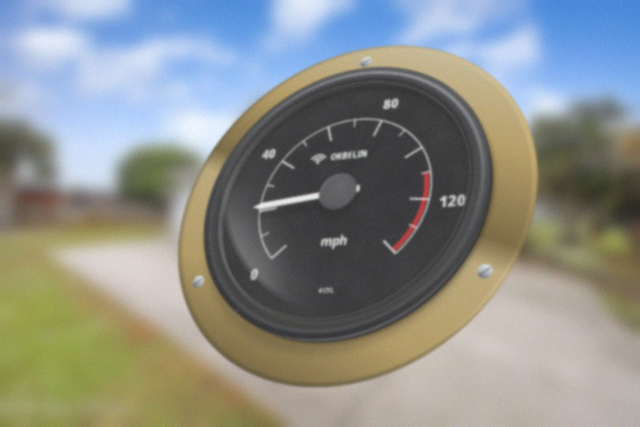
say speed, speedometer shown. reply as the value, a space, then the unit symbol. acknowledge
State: 20 mph
